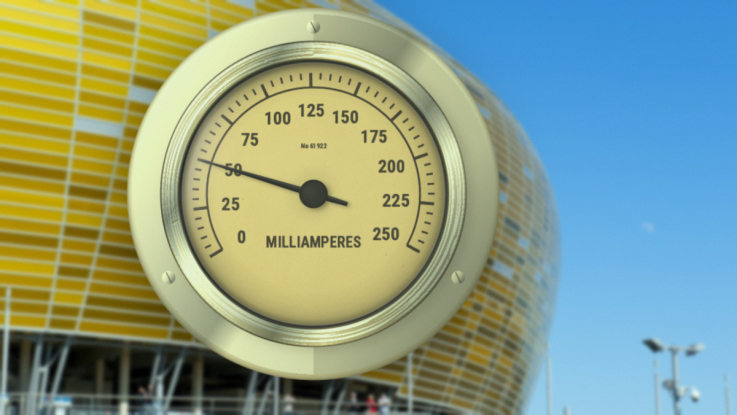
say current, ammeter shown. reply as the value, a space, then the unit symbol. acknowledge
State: 50 mA
